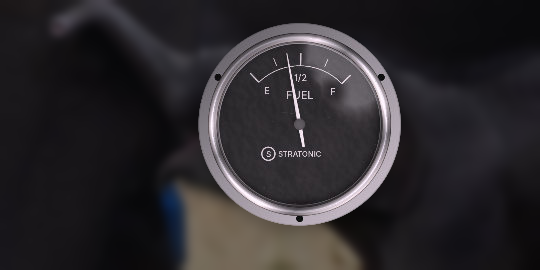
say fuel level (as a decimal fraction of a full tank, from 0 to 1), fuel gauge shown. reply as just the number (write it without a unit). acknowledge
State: 0.375
